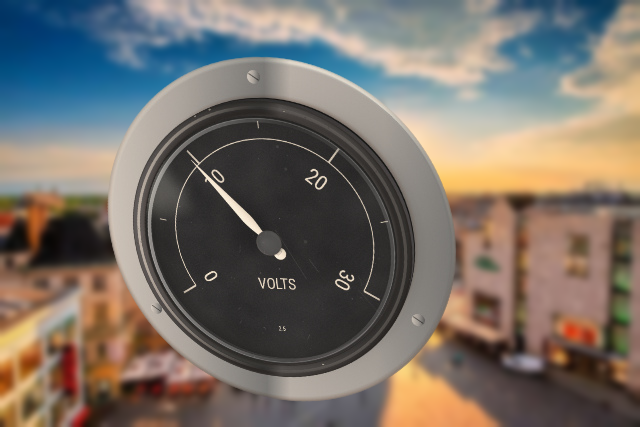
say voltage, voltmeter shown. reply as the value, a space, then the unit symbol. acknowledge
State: 10 V
